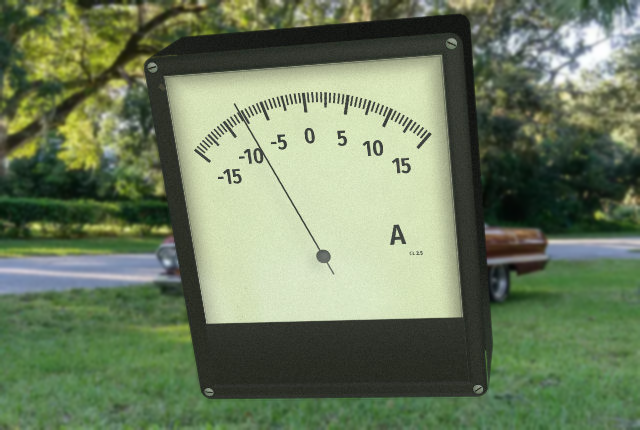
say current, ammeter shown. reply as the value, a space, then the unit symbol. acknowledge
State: -7.5 A
